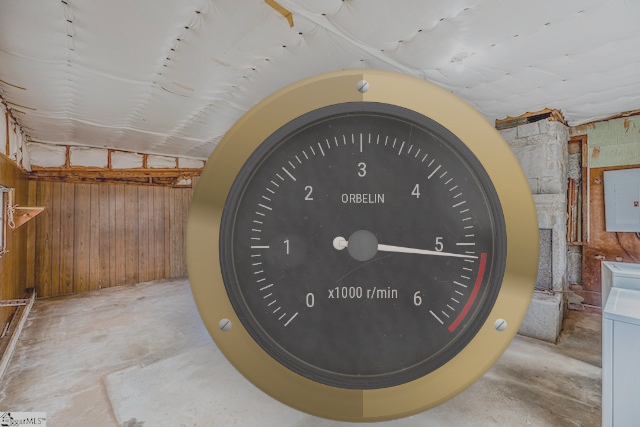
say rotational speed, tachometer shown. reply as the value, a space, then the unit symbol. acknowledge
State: 5150 rpm
